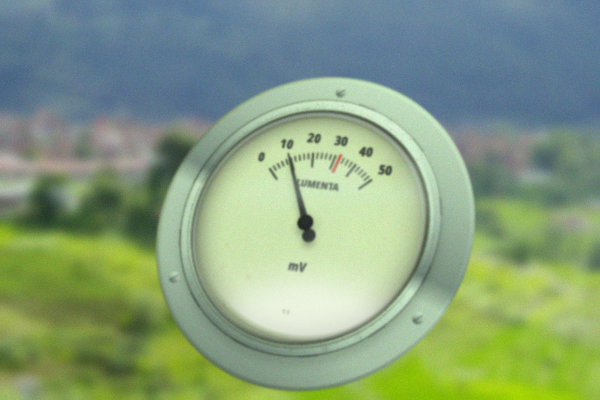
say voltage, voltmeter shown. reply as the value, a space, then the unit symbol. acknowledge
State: 10 mV
